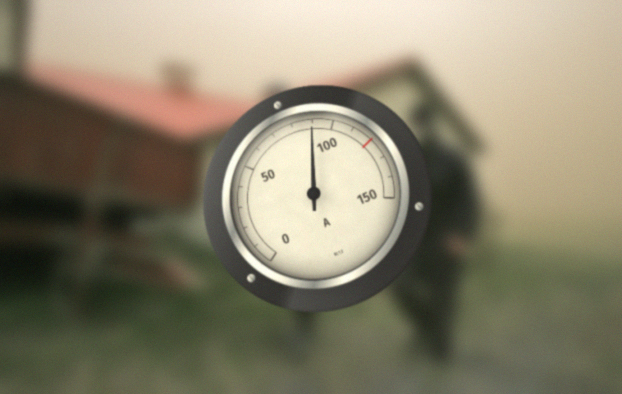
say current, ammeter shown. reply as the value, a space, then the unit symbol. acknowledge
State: 90 A
